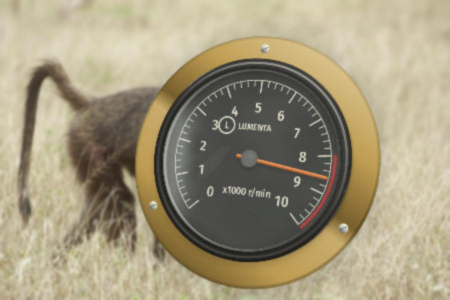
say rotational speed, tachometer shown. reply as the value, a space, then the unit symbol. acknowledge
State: 8600 rpm
